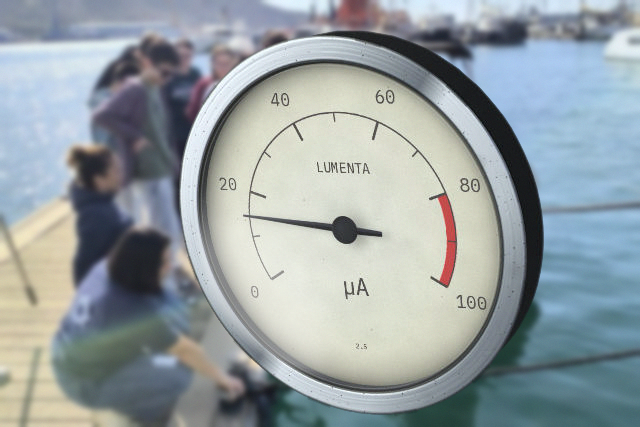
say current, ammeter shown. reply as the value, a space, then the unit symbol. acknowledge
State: 15 µA
